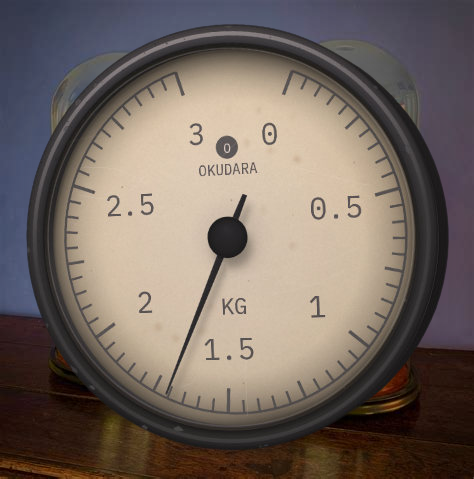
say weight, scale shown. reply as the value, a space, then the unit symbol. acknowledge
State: 1.7 kg
